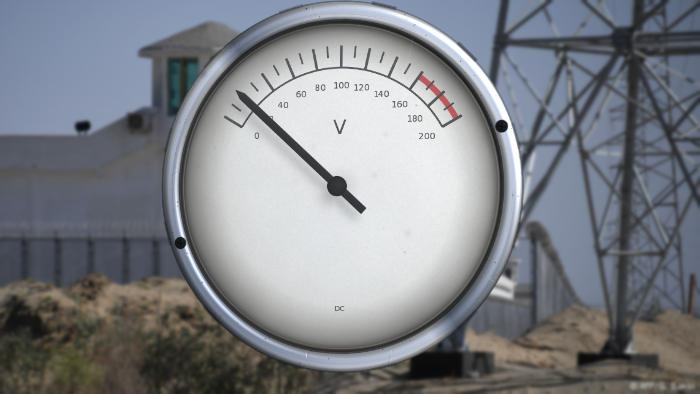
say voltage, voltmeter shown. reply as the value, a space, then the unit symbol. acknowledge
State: 20 V
